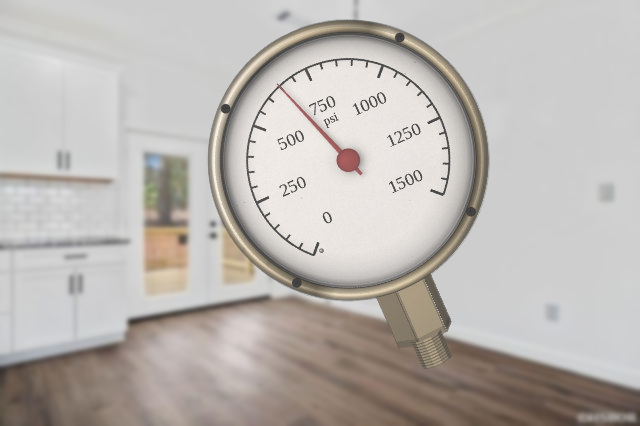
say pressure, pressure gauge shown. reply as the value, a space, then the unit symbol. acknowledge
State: 650 psi
